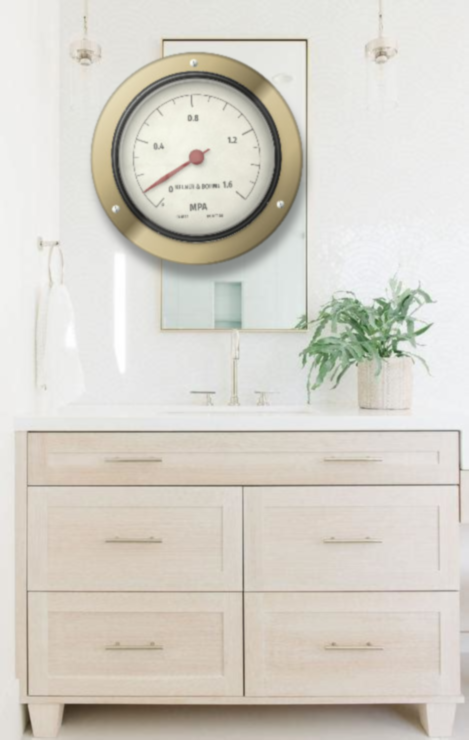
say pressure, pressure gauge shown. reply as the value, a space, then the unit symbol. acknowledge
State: 0.1 MPa
